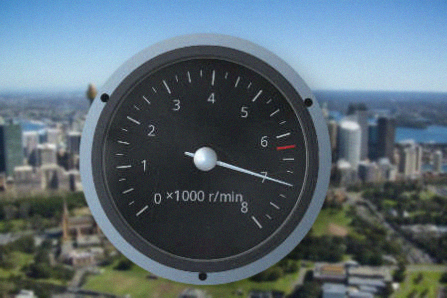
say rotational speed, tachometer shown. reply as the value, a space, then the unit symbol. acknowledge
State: 7000 rpm
